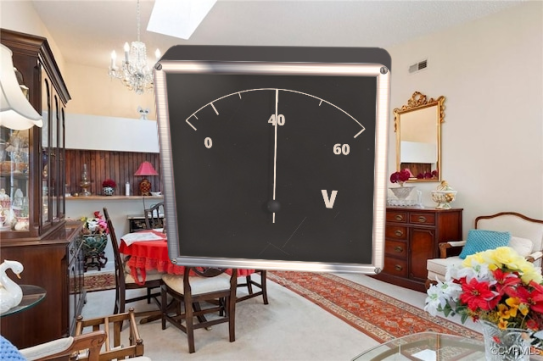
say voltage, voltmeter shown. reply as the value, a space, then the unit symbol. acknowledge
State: 40 V
